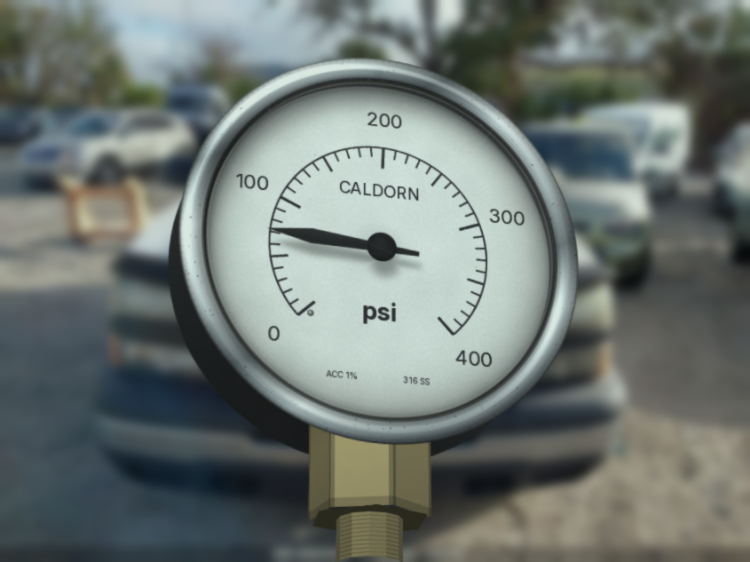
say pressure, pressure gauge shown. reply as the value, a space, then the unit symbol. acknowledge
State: 70 psi
